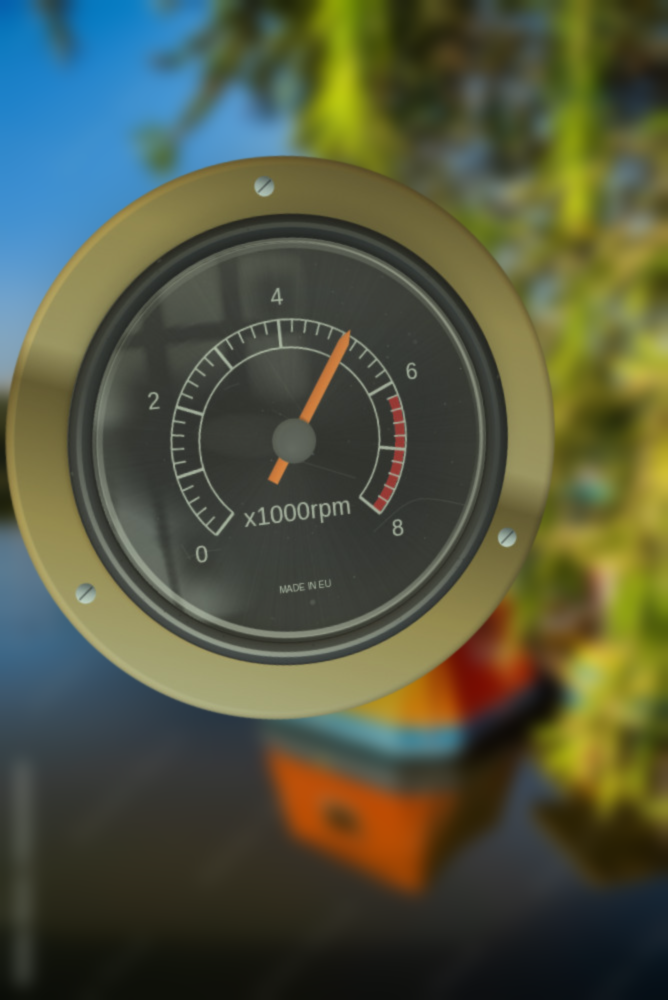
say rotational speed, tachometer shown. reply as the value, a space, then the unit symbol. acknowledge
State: 5000 rpm
